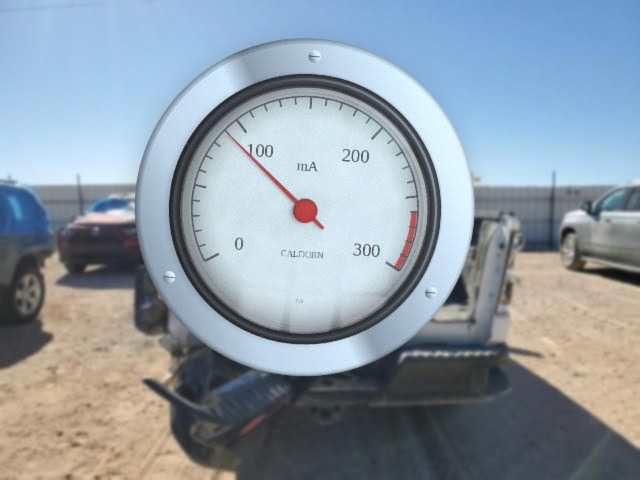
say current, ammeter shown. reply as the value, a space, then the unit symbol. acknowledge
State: 90 mA
